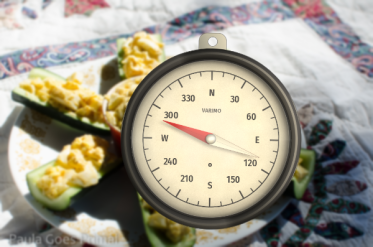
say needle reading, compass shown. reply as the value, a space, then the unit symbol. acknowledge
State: 290 °
